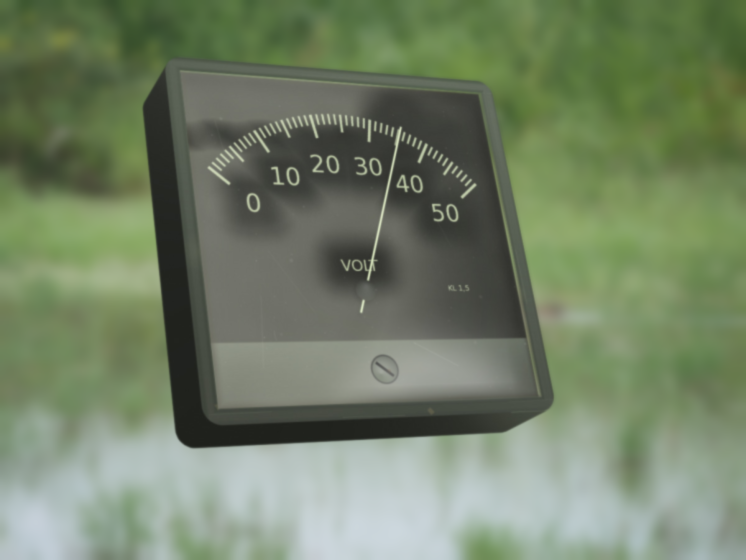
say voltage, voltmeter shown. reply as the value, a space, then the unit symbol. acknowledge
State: 35 V
